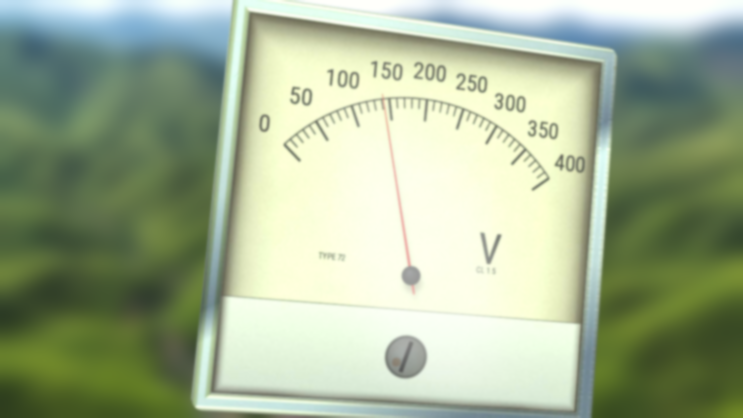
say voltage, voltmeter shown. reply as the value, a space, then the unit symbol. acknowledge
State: 140 V
